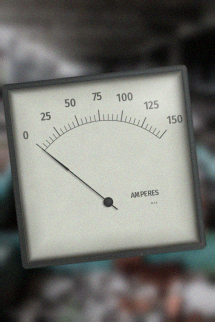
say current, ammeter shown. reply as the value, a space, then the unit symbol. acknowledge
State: 0 A
